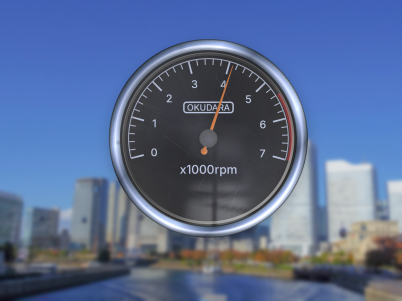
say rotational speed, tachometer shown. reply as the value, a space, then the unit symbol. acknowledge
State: 4100 rpm
